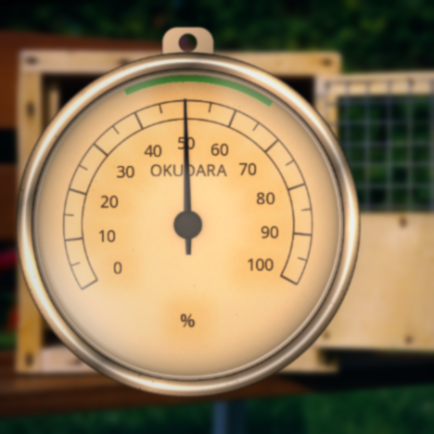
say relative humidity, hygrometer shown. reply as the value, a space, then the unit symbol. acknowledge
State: 50 %
